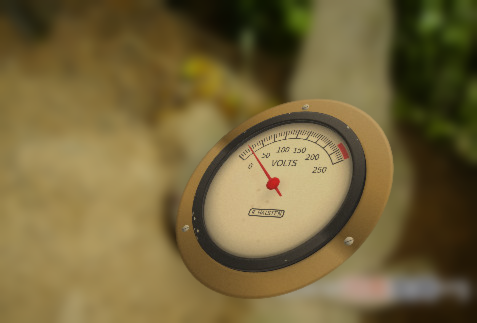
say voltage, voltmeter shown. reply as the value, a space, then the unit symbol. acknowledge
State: 25 V
